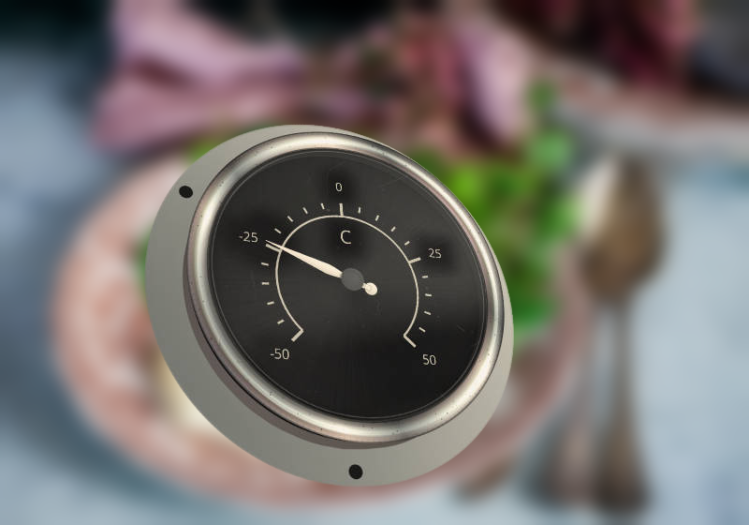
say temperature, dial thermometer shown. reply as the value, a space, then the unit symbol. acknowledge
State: -25 °C
